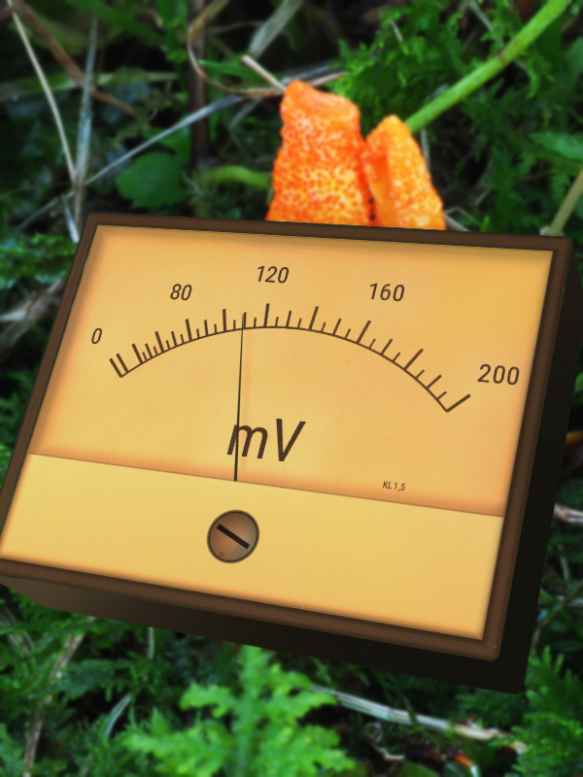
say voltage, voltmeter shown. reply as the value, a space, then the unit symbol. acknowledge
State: 110 mV
